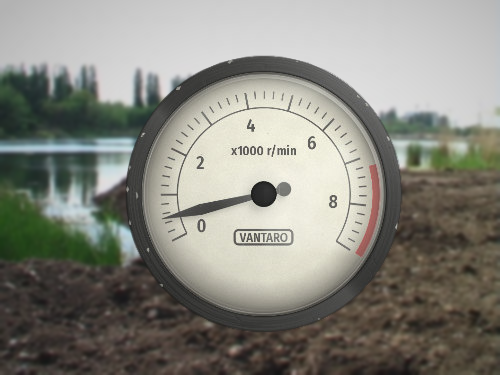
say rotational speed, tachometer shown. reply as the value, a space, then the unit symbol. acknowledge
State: 500 rpm
